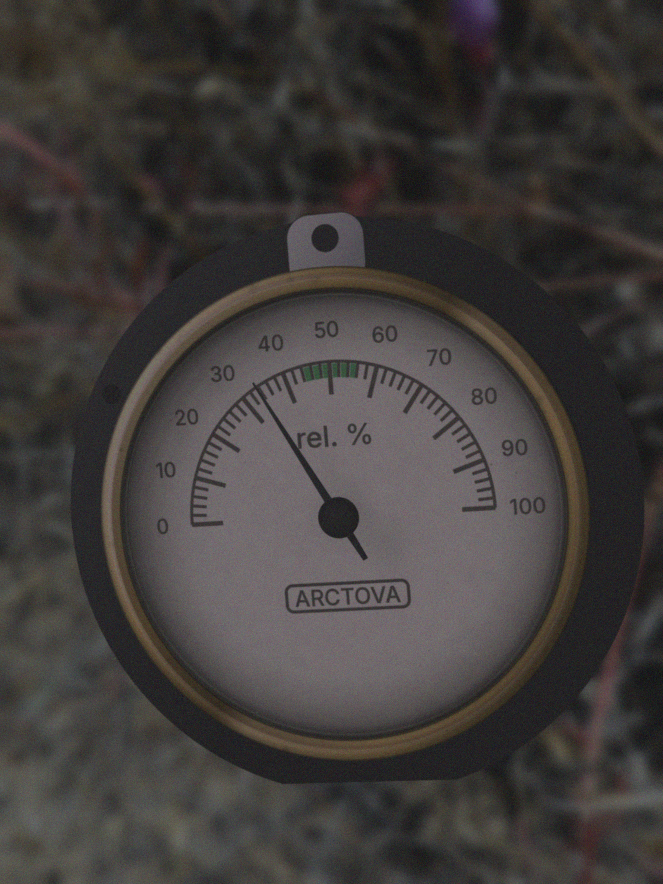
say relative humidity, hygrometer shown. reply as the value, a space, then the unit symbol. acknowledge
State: 34 %
